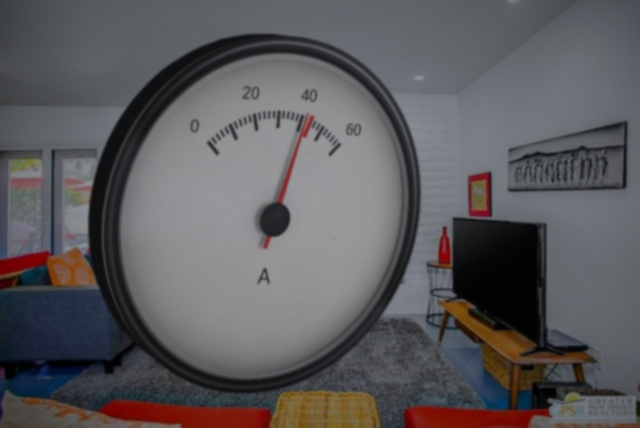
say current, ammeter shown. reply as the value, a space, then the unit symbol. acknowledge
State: 40 A
